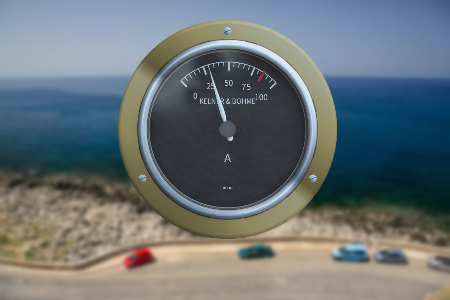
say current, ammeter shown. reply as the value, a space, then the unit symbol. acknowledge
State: 30 A
